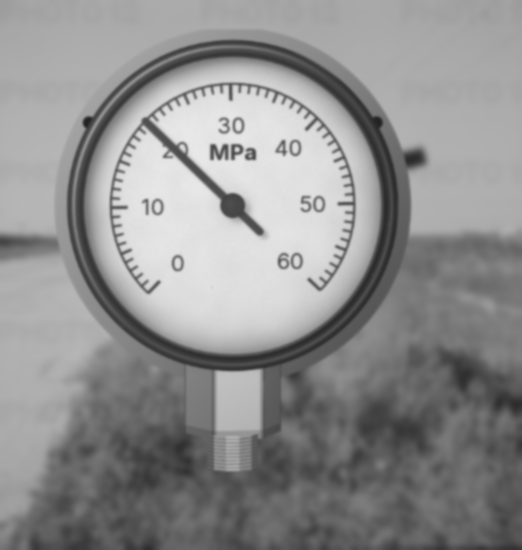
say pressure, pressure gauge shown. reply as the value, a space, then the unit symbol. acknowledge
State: 20 MPa
